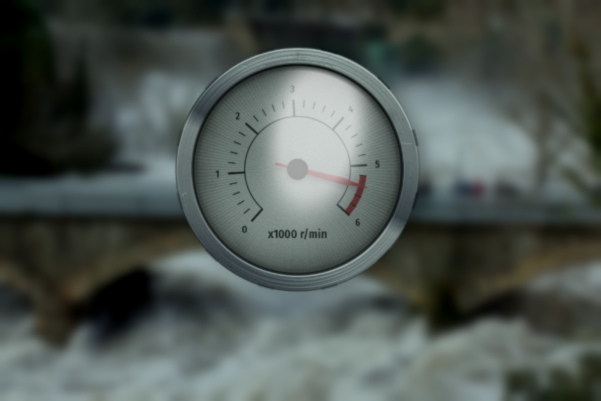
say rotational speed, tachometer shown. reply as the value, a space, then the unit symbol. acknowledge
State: 5400 rpm
